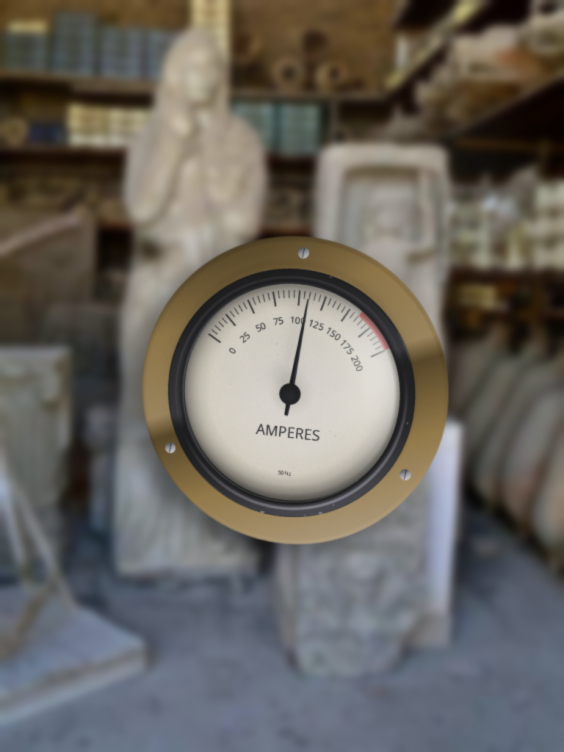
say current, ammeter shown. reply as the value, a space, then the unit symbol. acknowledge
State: 110 A
